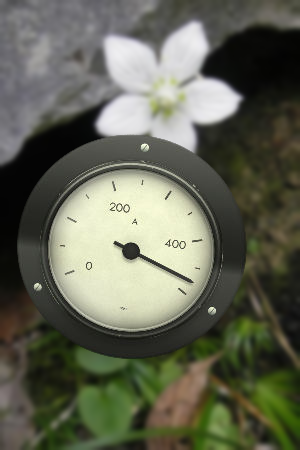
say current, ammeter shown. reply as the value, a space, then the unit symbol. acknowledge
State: 475 A
